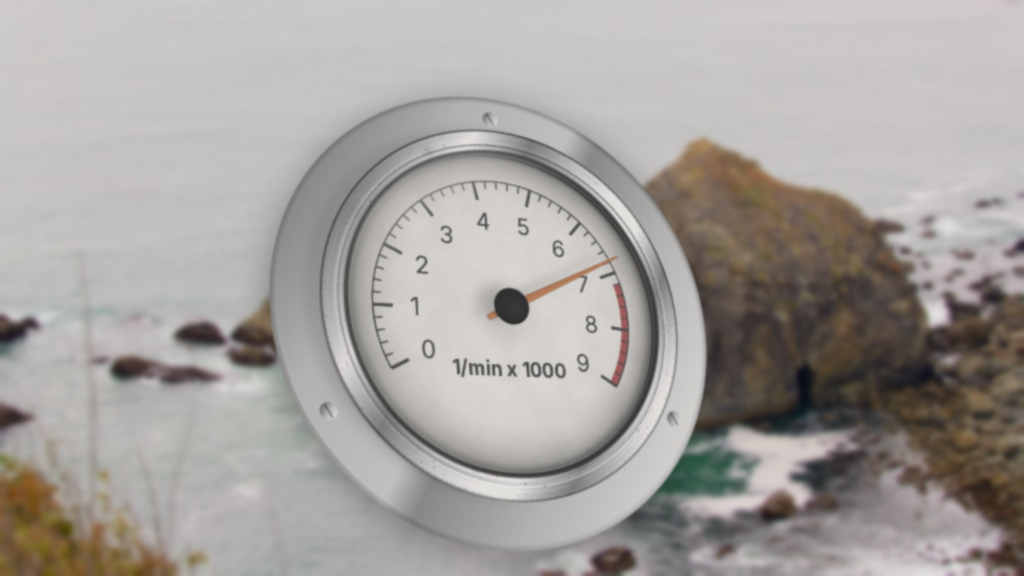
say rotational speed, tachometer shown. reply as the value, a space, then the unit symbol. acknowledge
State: 6800 rpm
